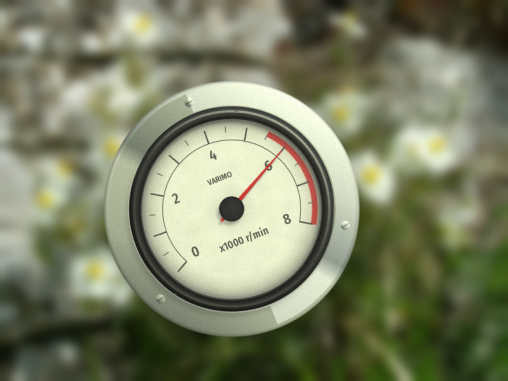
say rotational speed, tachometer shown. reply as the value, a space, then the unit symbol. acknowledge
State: 6000 rpm
